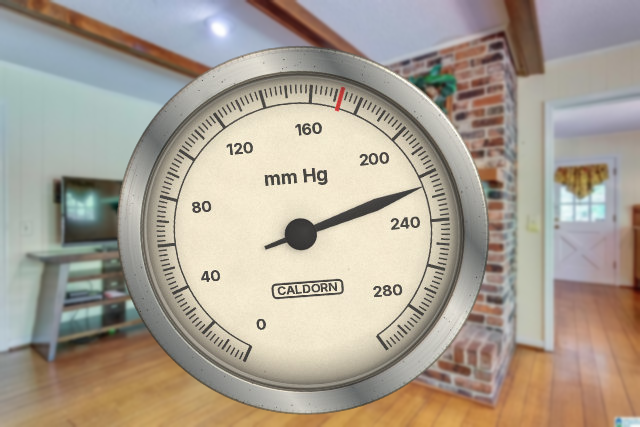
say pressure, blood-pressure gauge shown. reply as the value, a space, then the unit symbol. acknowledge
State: 224 mmHg
